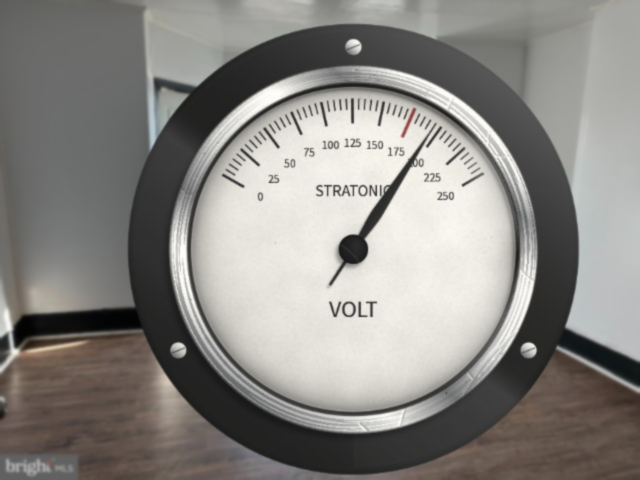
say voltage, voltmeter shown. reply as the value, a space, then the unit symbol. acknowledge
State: 195 V
